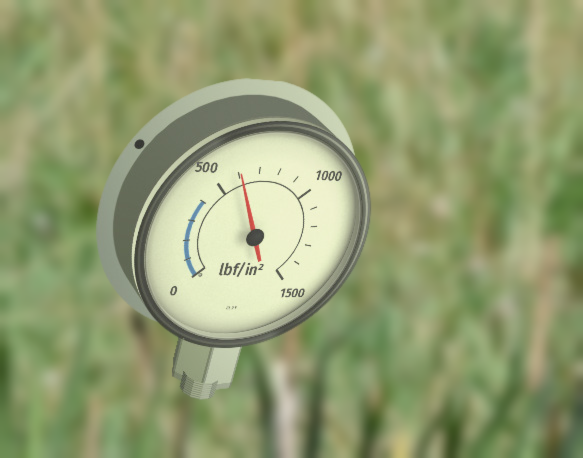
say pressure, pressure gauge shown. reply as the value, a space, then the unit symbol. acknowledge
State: 600 psi
